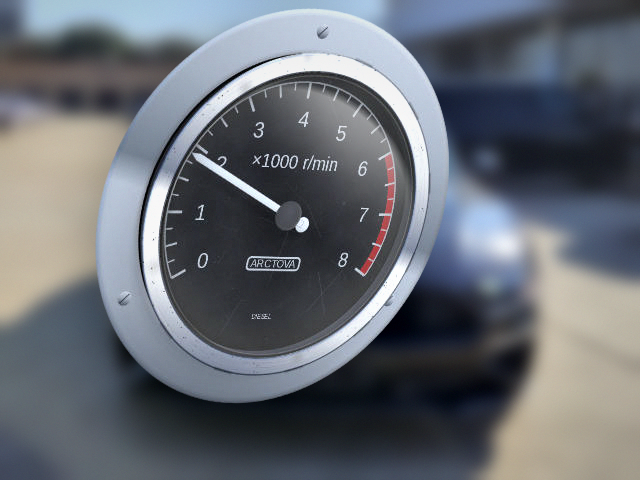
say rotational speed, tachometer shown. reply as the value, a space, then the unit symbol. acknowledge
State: 1875 rpm
